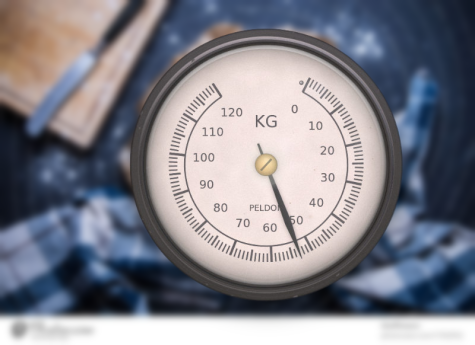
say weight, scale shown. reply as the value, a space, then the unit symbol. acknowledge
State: 53 kg
